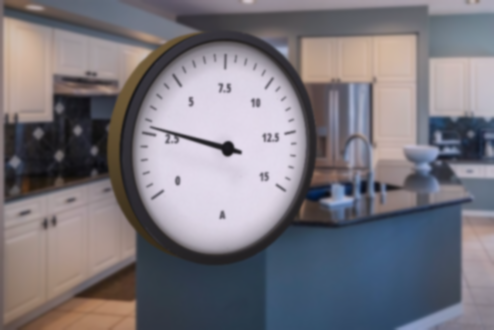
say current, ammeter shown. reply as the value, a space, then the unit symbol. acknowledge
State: 2.75 A
